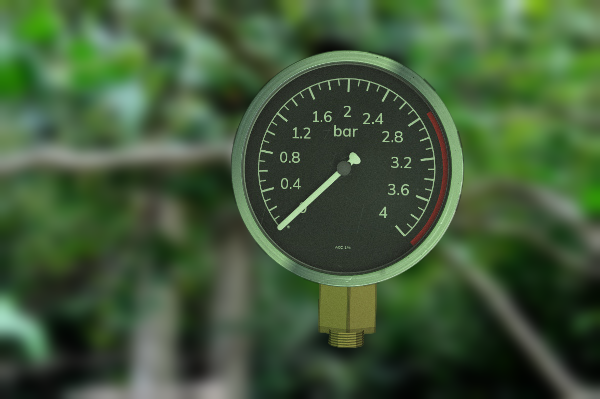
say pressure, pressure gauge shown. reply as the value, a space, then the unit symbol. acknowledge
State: 0 bar
